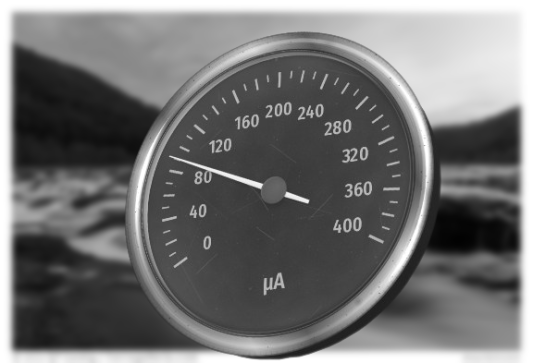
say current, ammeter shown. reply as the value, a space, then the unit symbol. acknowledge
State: 90 µA
